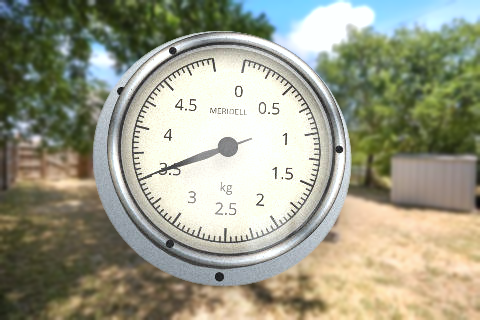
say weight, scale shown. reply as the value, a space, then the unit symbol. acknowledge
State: 3.5 kg
